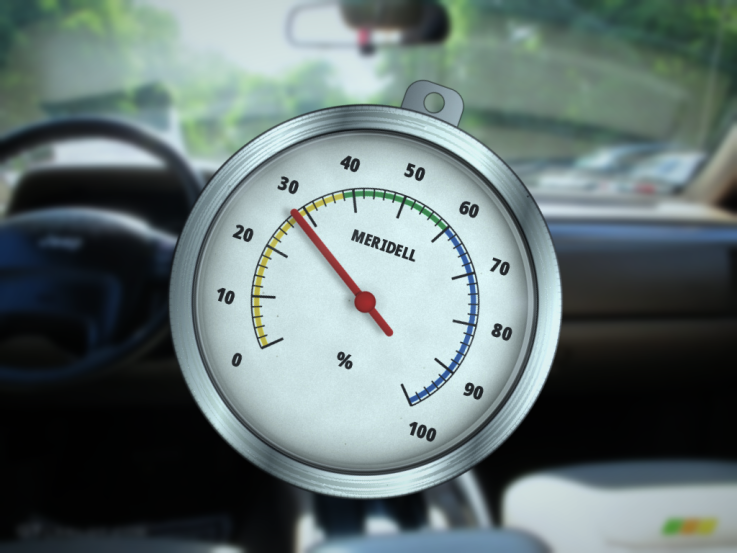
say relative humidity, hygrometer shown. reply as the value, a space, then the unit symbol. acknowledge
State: 28 %
